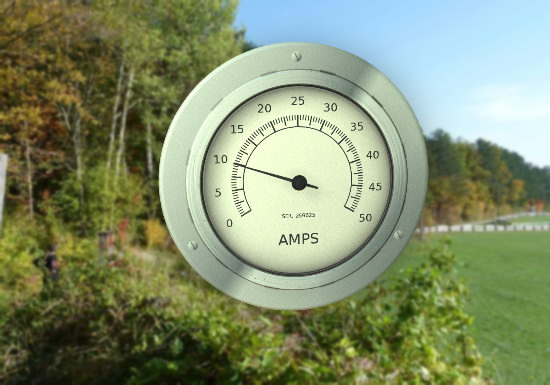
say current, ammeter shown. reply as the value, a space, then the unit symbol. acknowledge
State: 10 A
